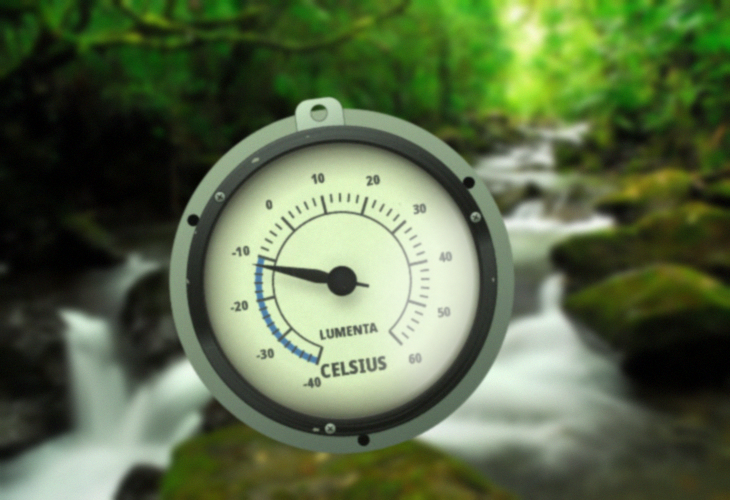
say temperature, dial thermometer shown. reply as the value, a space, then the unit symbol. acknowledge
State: -12 °C
